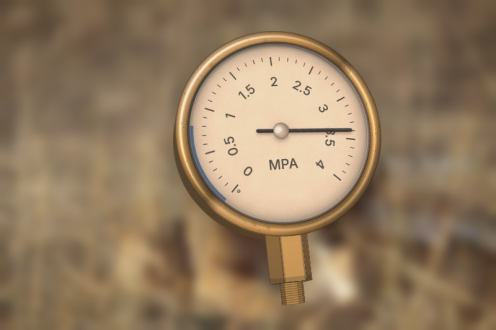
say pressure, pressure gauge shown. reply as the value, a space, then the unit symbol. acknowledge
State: 3.4 MPa
